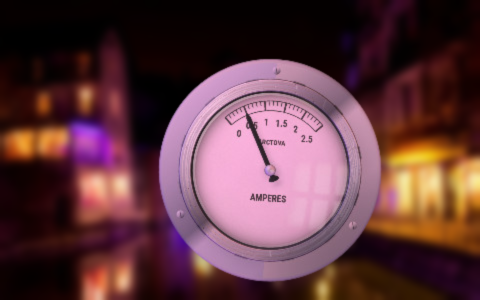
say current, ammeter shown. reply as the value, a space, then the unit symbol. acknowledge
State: 0.5 A
